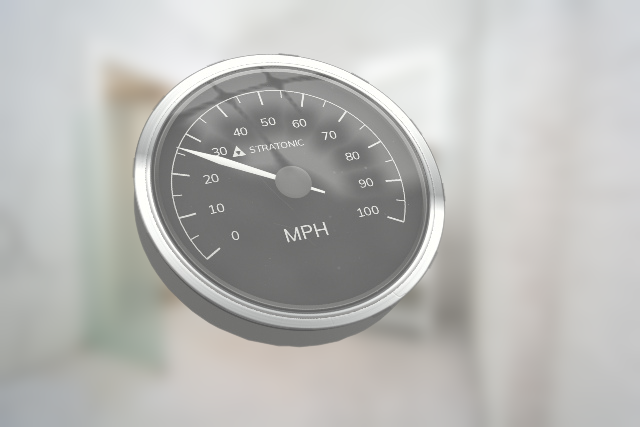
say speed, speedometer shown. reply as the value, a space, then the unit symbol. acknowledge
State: 25 mph
